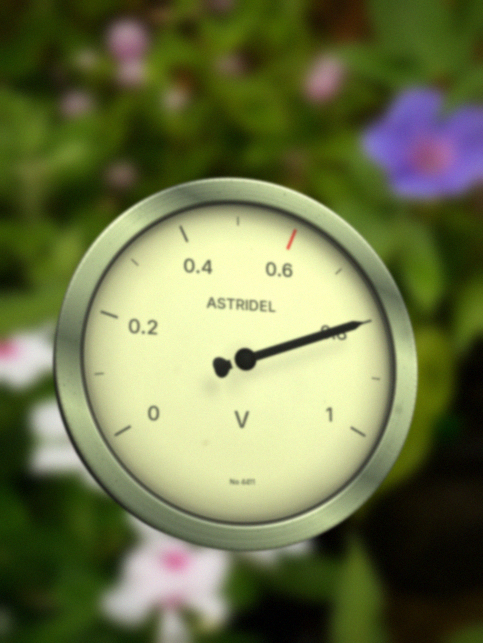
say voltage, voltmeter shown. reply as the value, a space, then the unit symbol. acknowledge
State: 0.8 V
